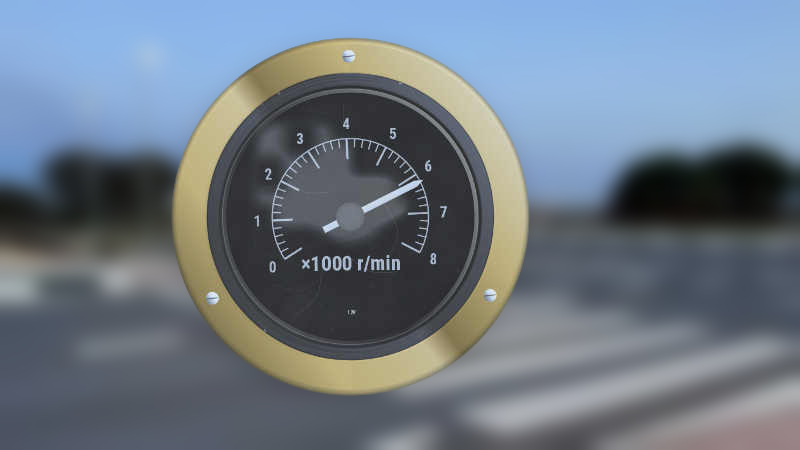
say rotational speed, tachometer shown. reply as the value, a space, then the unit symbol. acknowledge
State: 6200 rpm
